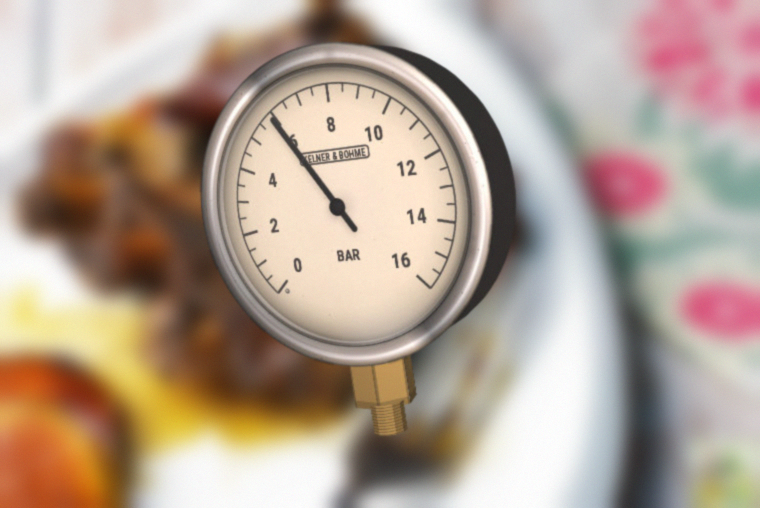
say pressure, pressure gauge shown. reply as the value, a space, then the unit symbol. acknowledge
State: 6 bar
